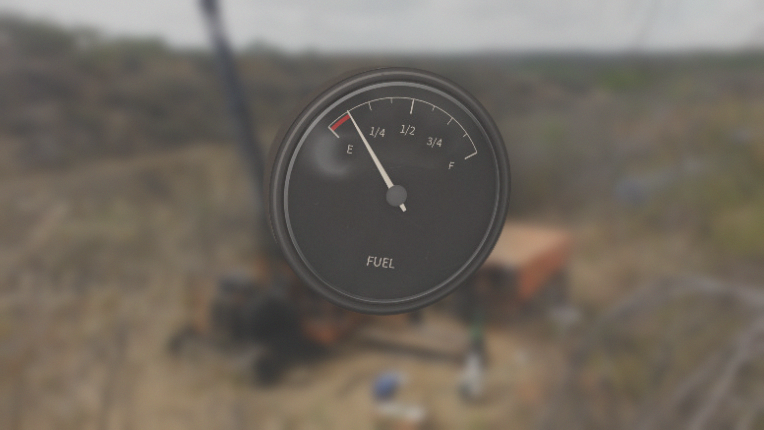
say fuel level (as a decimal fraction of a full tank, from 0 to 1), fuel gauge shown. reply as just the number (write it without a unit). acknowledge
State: 0.125
